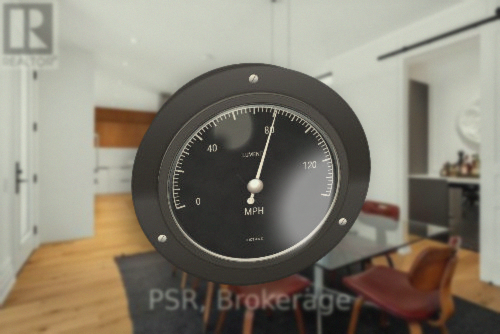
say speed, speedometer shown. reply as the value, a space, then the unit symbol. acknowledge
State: 80 mph
